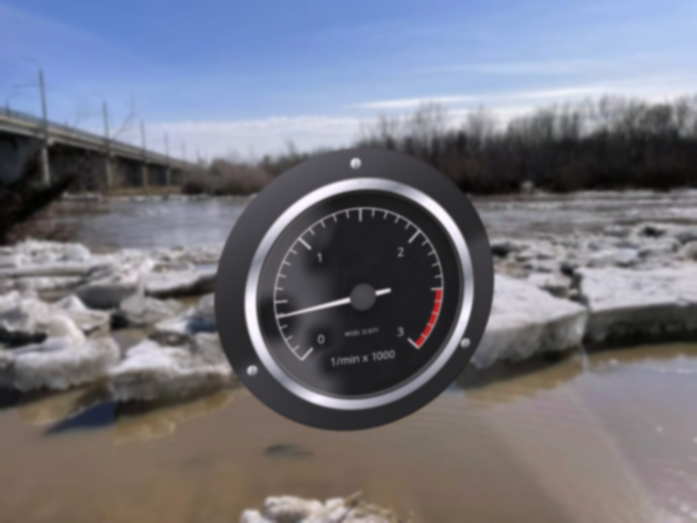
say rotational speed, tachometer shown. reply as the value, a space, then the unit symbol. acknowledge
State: 400 rpm
